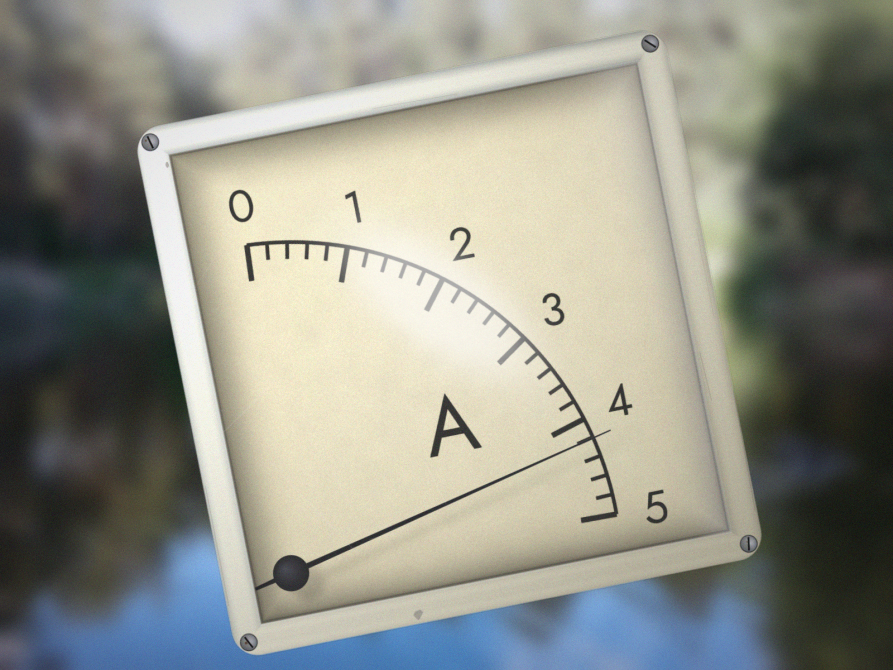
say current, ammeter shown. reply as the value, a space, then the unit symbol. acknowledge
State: 4.2 A
